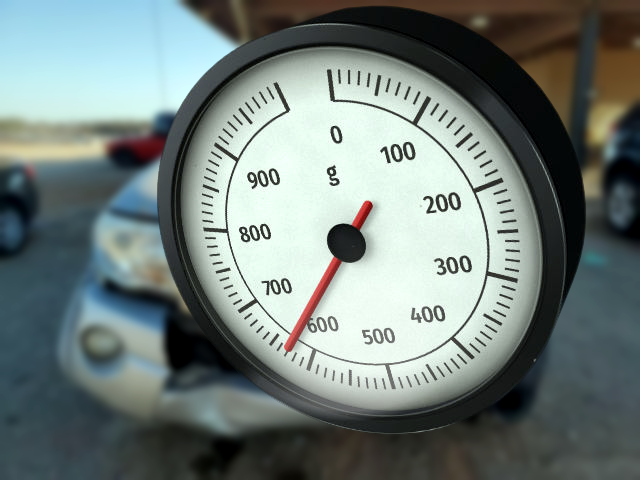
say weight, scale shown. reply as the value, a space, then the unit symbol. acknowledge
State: 630 g
